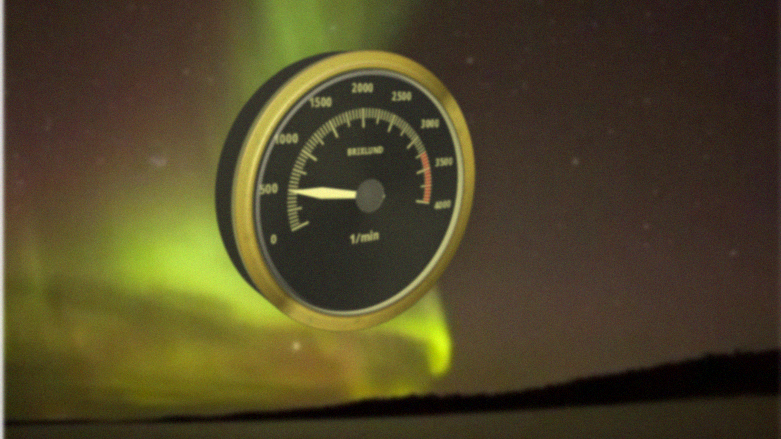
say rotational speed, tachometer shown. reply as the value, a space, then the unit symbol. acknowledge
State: 500 rpm
